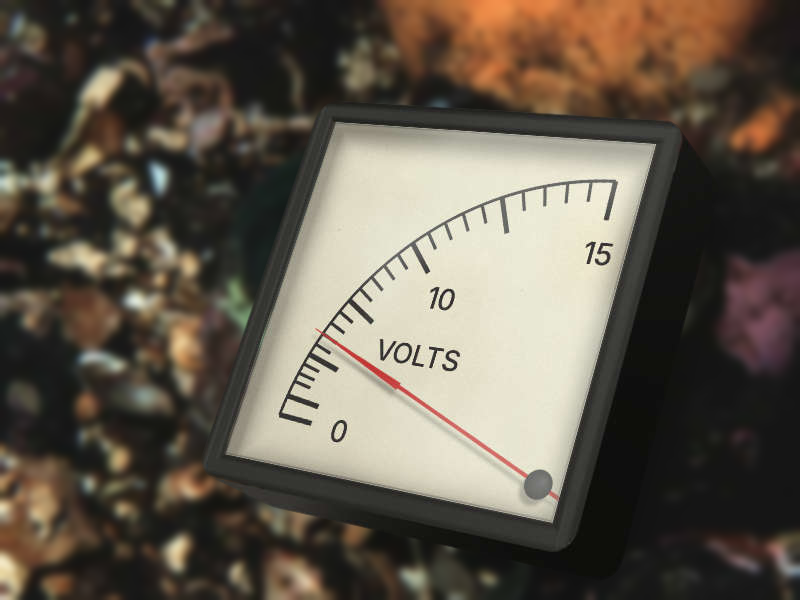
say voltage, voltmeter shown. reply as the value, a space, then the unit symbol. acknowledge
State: 6 V
